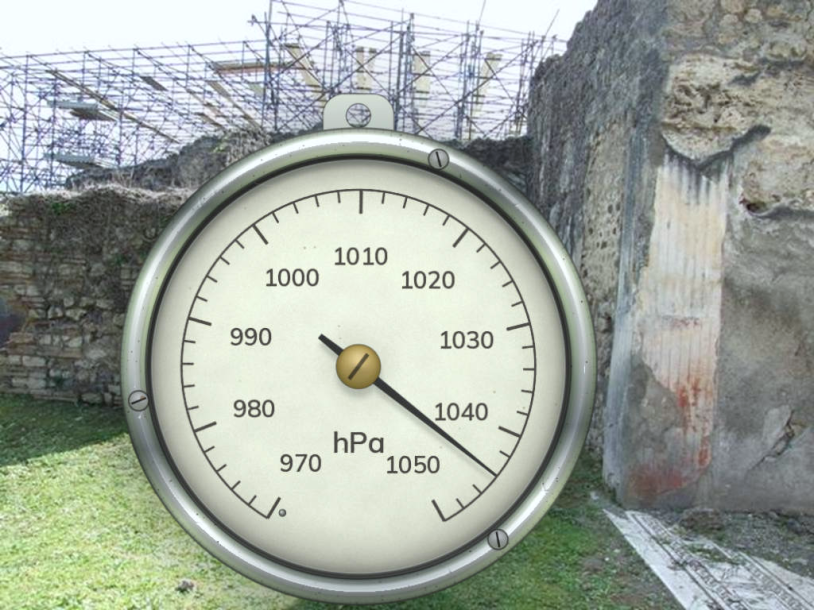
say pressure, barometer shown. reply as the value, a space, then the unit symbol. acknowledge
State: 1044 hPa
